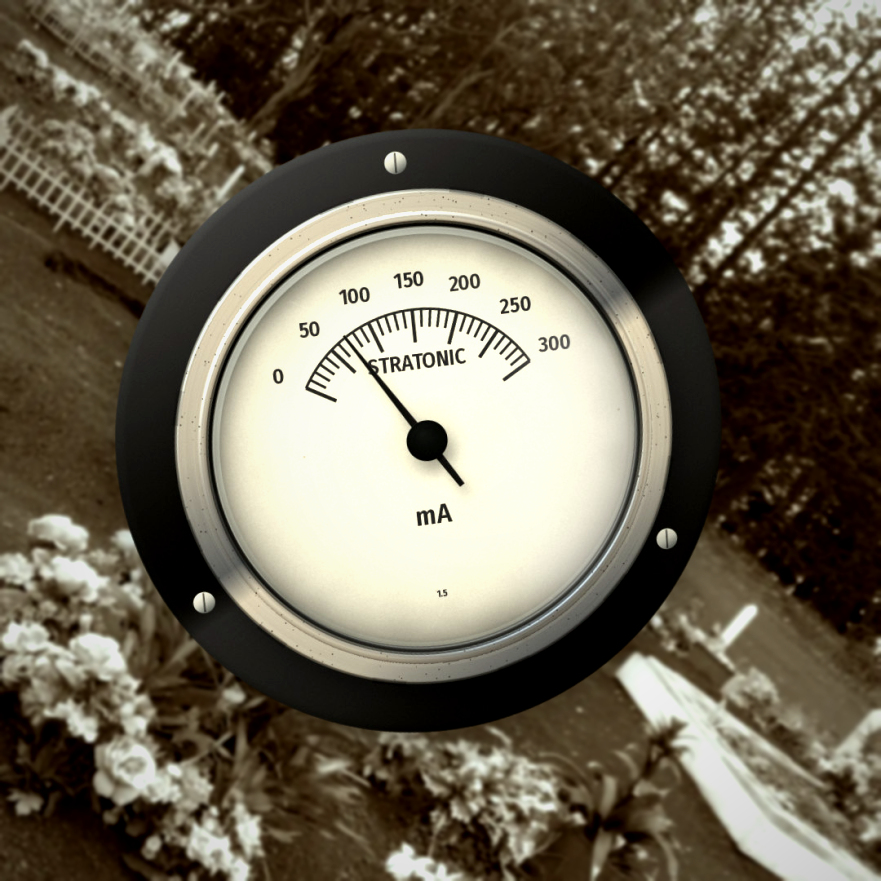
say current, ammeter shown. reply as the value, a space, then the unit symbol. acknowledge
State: 70 mA
